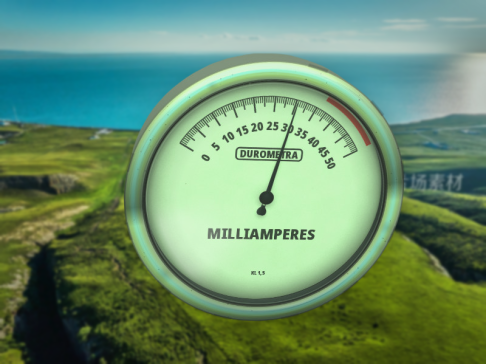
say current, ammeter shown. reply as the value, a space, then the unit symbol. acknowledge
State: 30 mA
